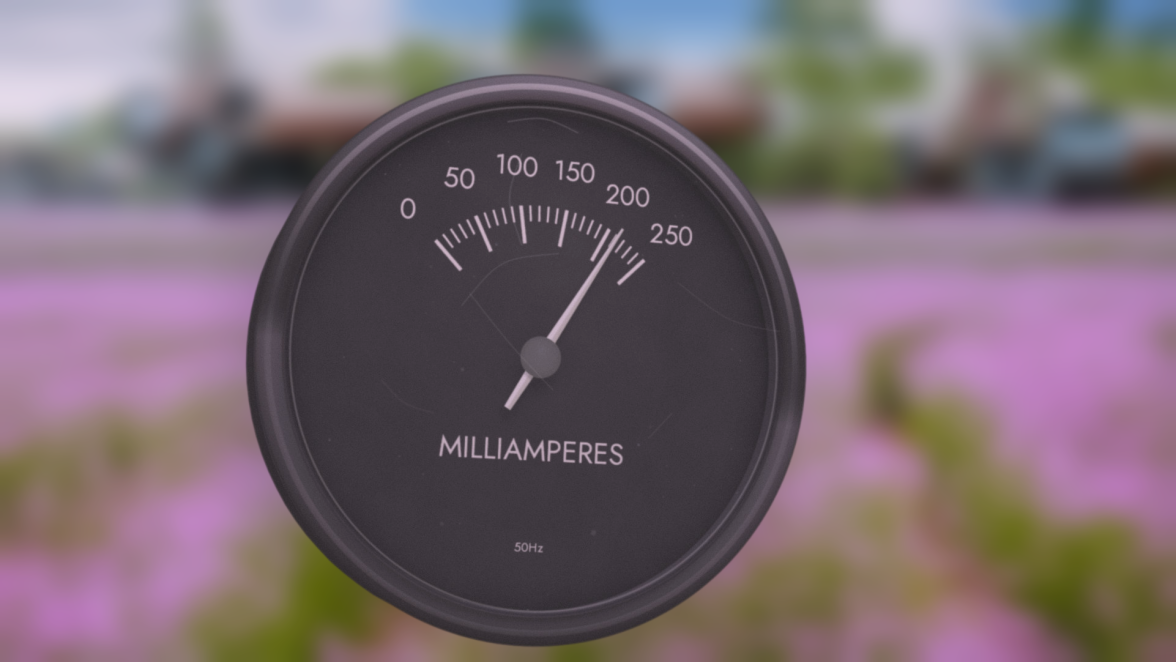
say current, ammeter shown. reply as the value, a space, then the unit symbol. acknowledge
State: 210 mA
